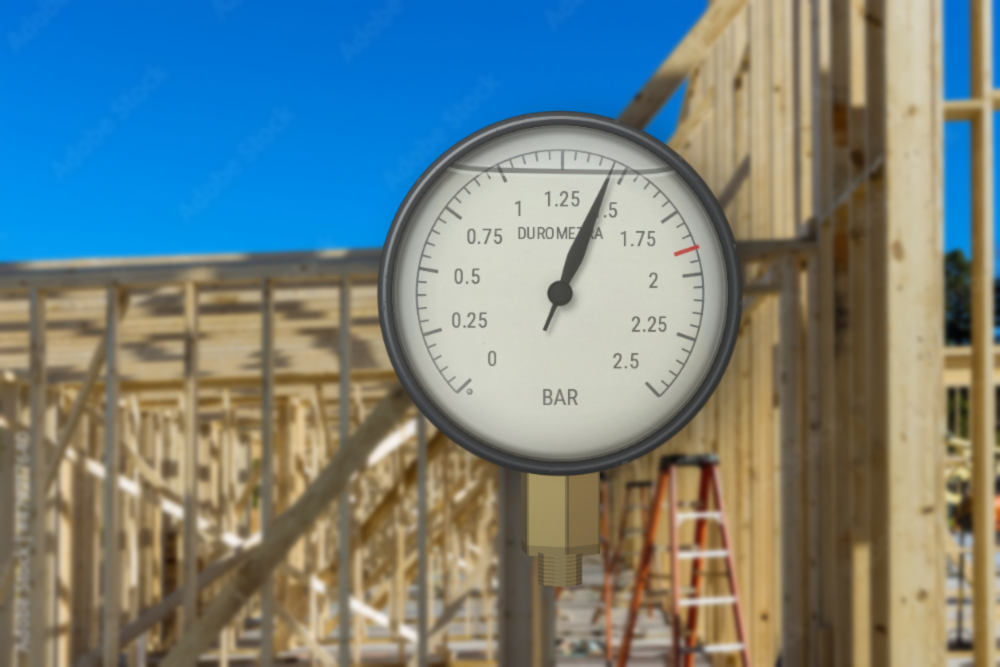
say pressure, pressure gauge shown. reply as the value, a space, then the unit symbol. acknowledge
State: 1.45 bar
